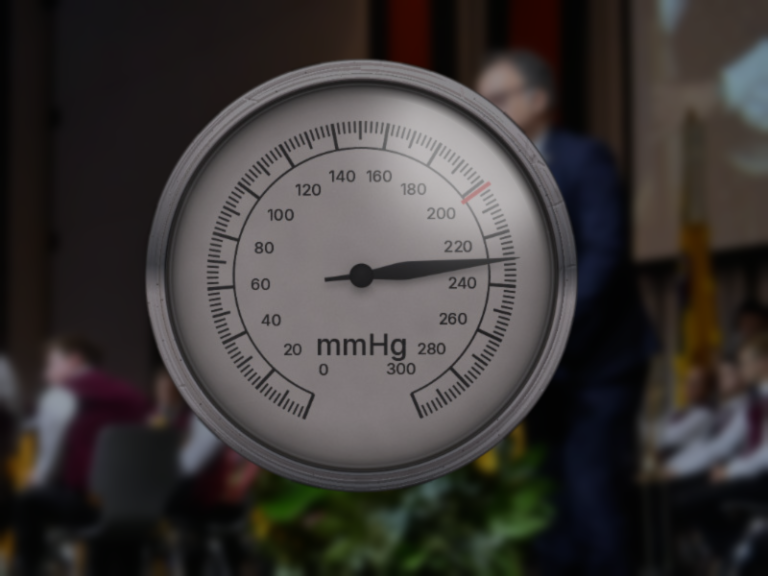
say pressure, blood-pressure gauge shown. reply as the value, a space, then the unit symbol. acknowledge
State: 230 mmHg
